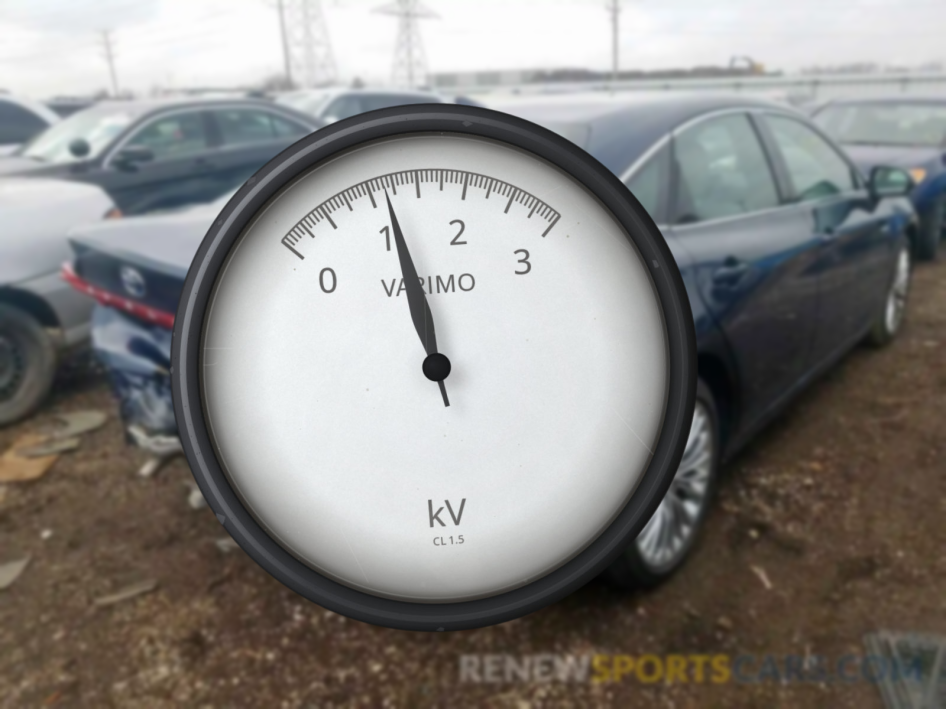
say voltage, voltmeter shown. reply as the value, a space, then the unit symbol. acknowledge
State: 1.15 kV
